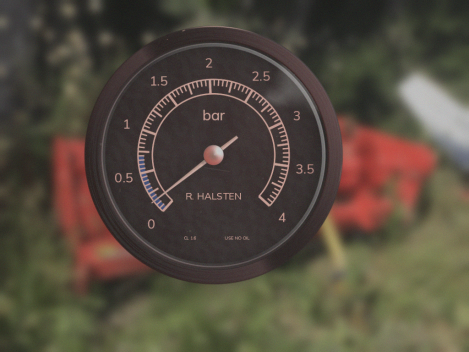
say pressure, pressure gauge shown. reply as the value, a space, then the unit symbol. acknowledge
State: 0.15 bar
